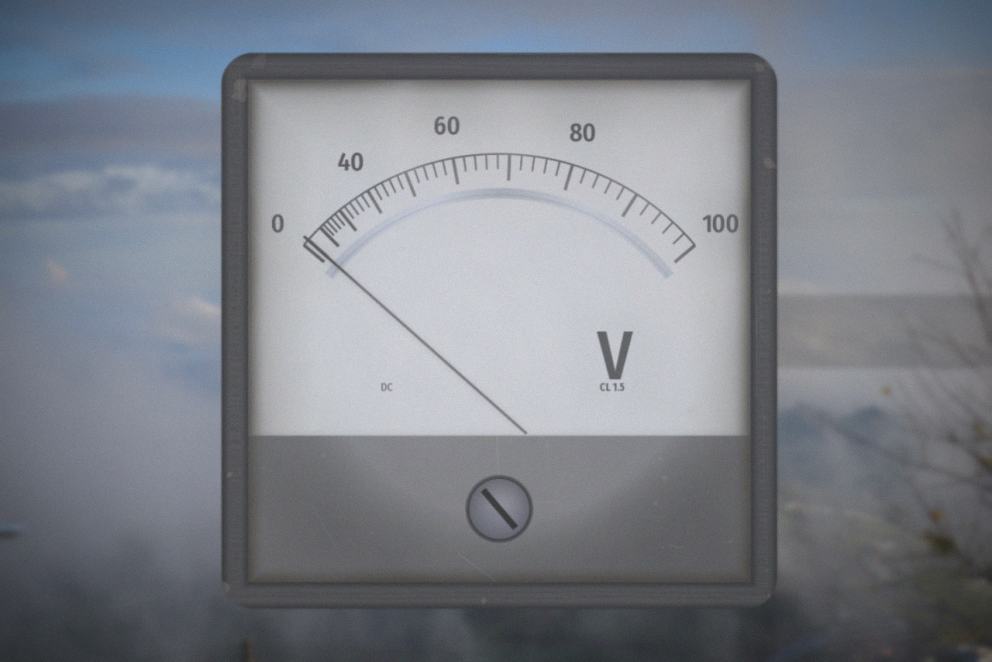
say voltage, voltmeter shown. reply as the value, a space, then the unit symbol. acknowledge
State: 10 V
